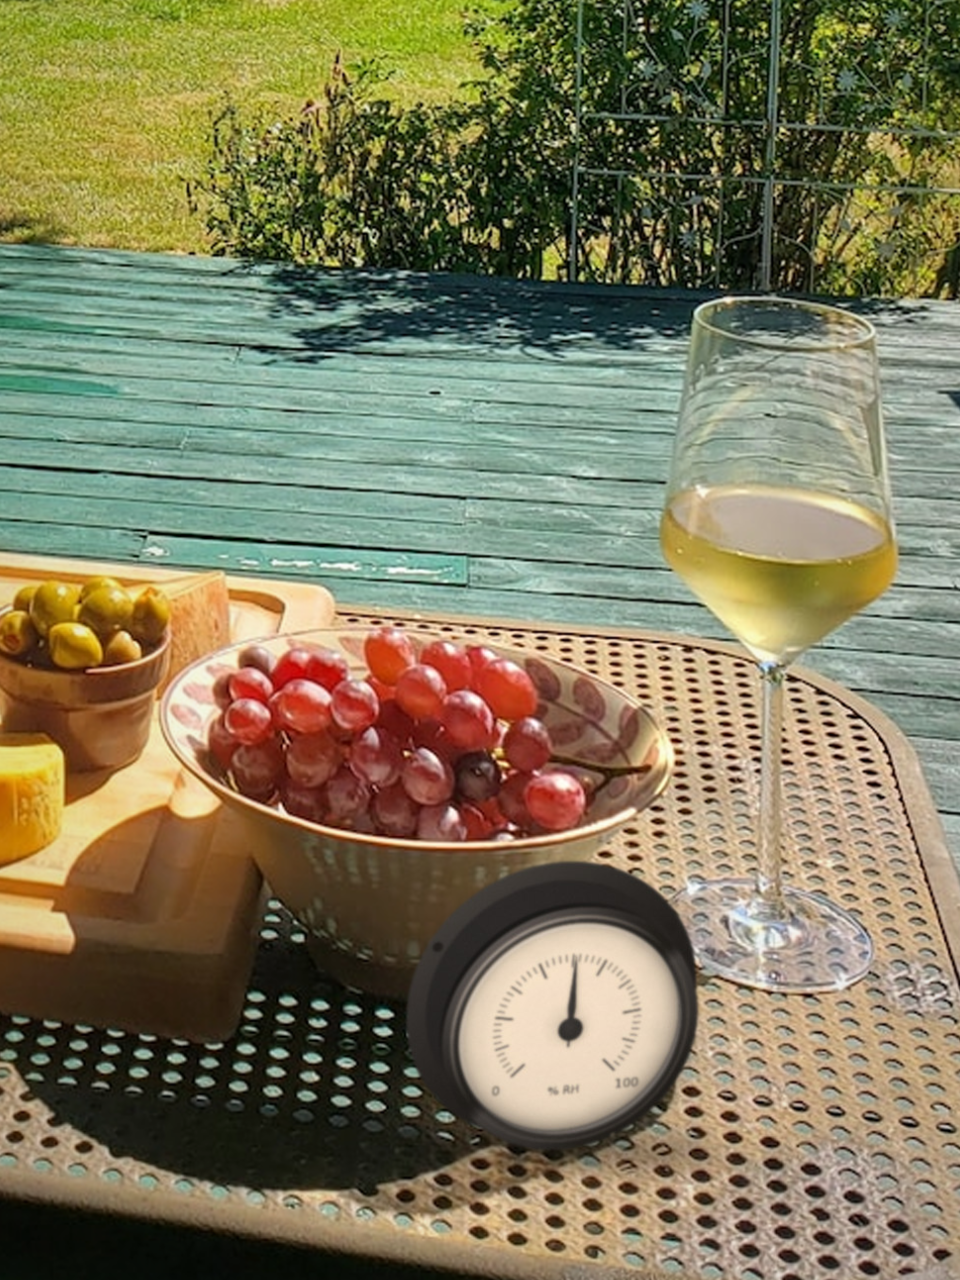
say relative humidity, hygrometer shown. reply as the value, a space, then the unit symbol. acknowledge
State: 50 %
